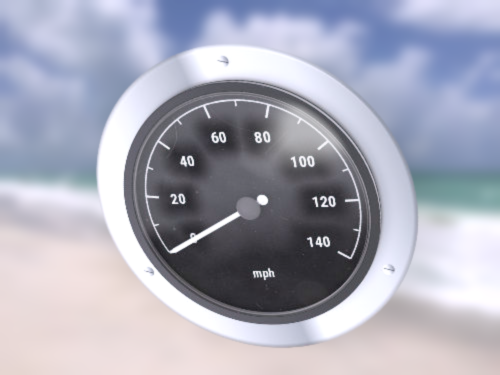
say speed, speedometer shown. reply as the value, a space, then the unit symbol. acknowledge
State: 0 mph
